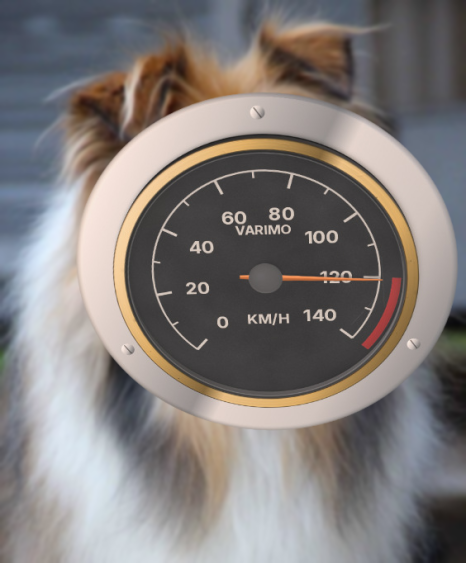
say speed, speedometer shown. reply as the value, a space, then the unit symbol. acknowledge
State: 120 km/h
